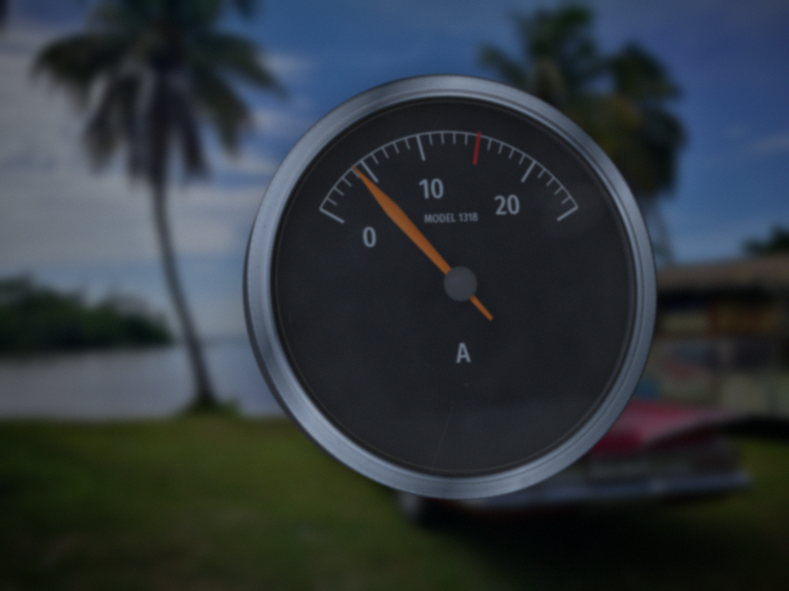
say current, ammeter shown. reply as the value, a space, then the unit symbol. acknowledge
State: 4 A
